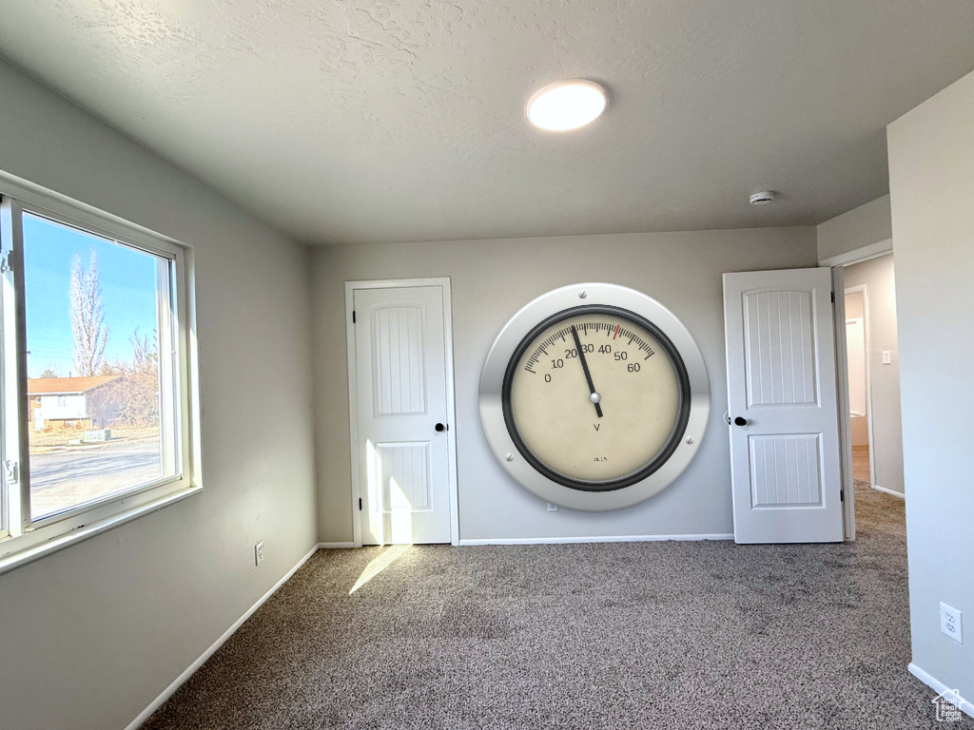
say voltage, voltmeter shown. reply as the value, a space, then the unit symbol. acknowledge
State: 25 V
